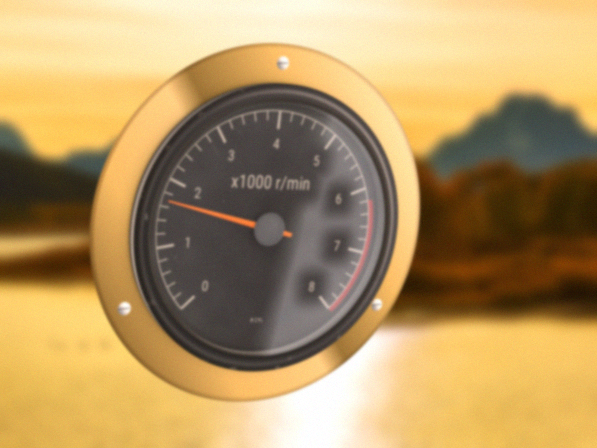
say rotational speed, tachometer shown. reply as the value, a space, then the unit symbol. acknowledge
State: 1700 rpm
